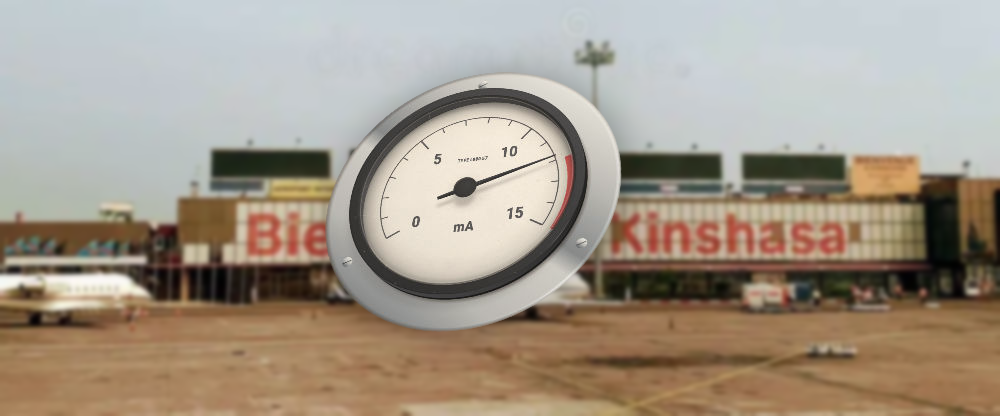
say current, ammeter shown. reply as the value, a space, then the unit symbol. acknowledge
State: 12 mA
